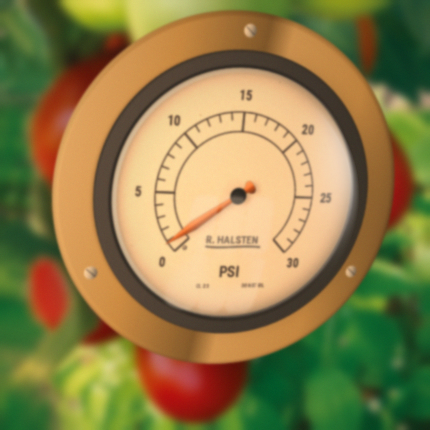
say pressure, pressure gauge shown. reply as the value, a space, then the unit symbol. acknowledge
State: 1 psi
